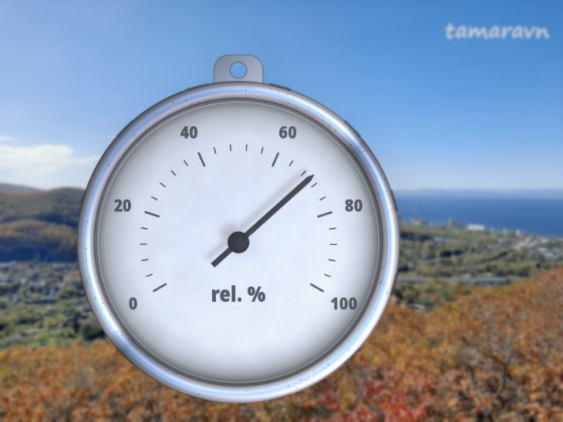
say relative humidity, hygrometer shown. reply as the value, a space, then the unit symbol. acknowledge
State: 70 %
